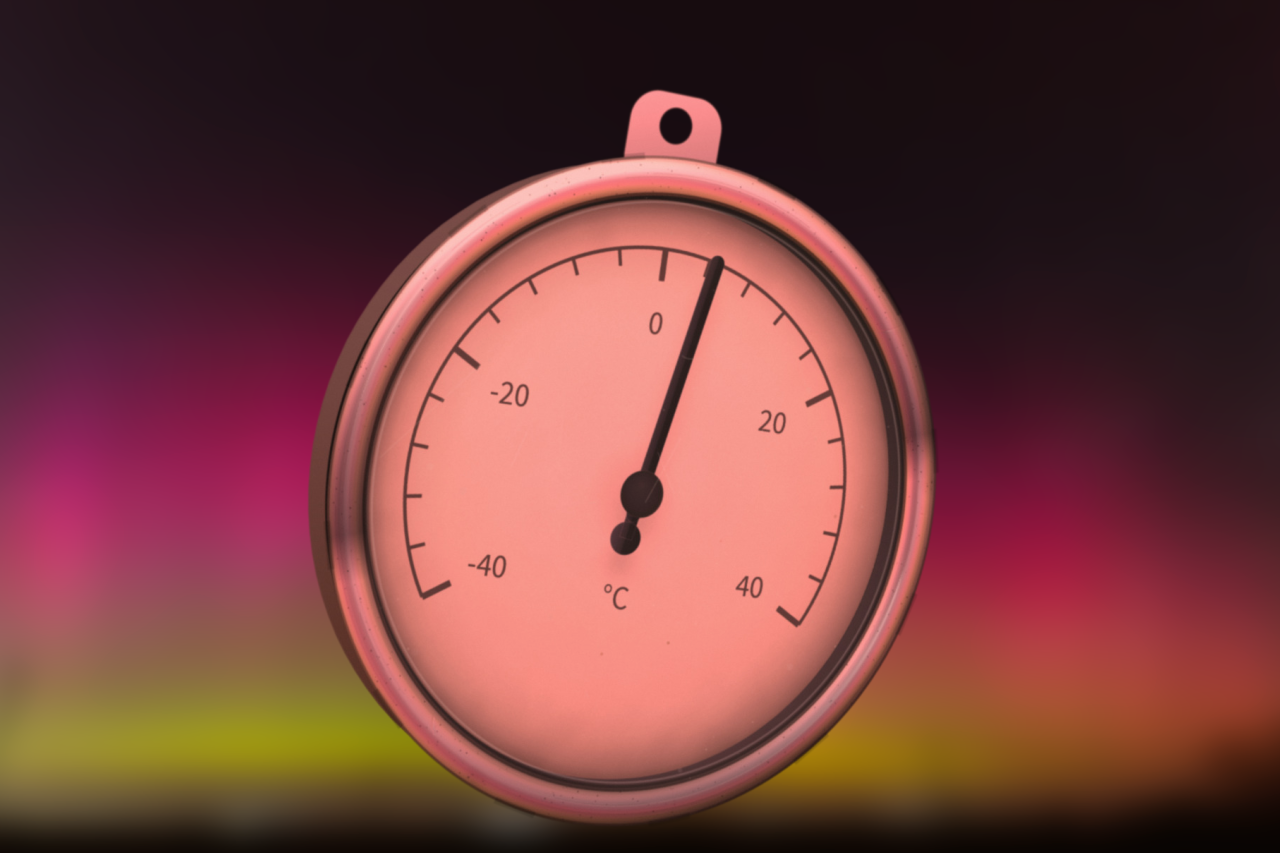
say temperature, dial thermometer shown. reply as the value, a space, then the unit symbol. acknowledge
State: 4 °C
